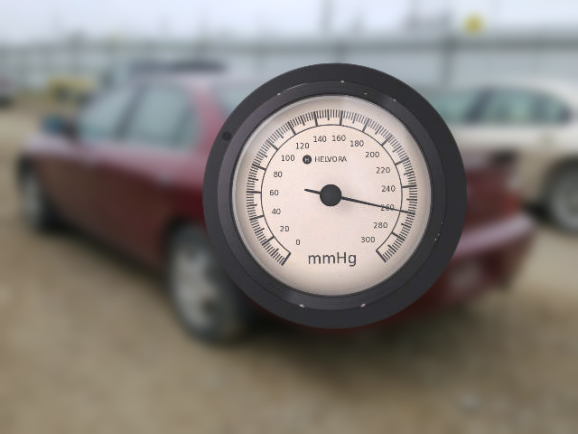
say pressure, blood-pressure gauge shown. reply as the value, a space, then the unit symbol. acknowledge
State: 260 mmHg
